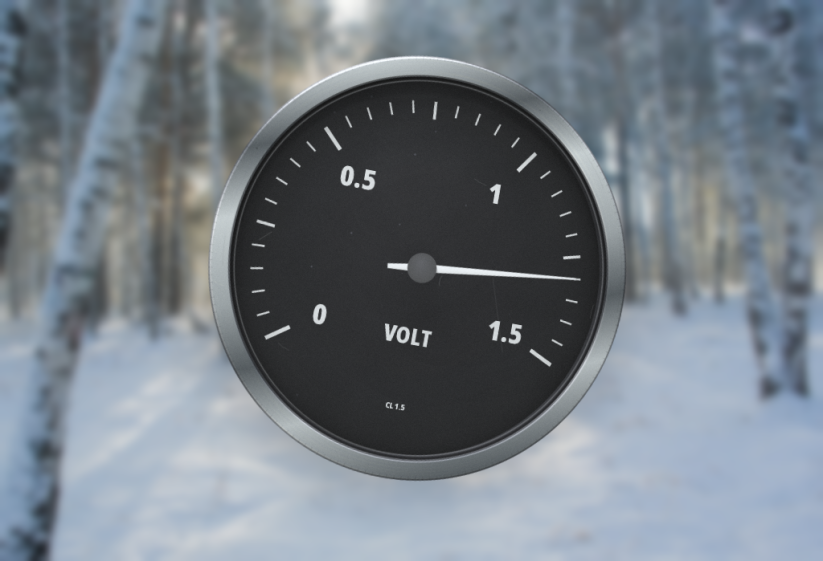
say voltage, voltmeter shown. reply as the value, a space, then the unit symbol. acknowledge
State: 1.3 V
